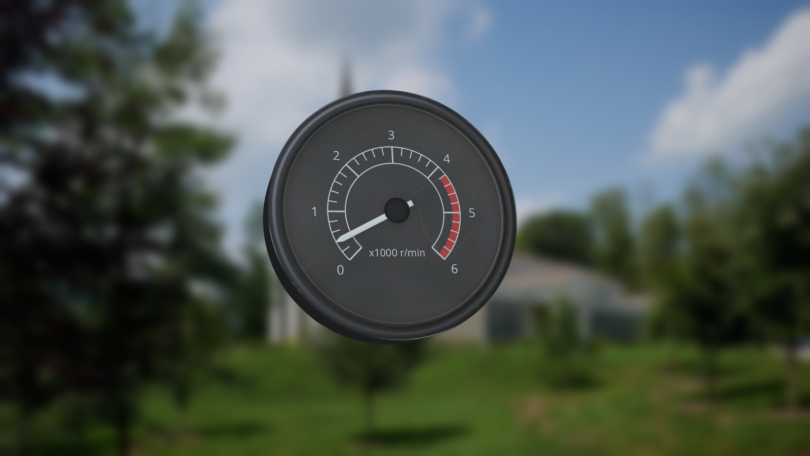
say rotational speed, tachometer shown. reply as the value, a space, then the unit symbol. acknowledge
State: 400 rpm
